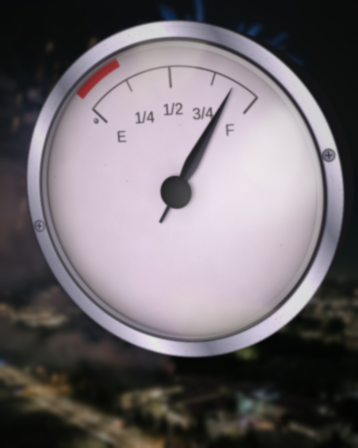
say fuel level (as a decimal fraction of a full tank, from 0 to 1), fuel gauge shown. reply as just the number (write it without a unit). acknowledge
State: 0.875
